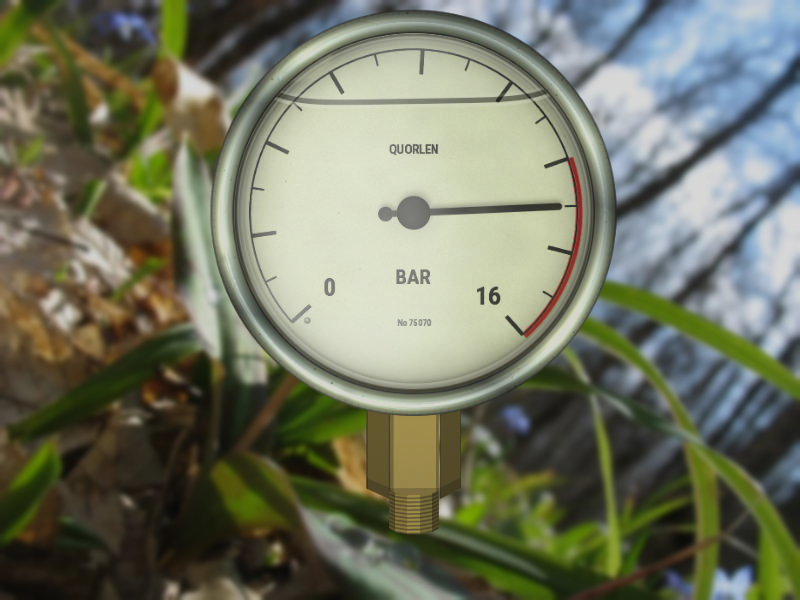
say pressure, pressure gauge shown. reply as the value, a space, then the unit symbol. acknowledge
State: 13 bar
